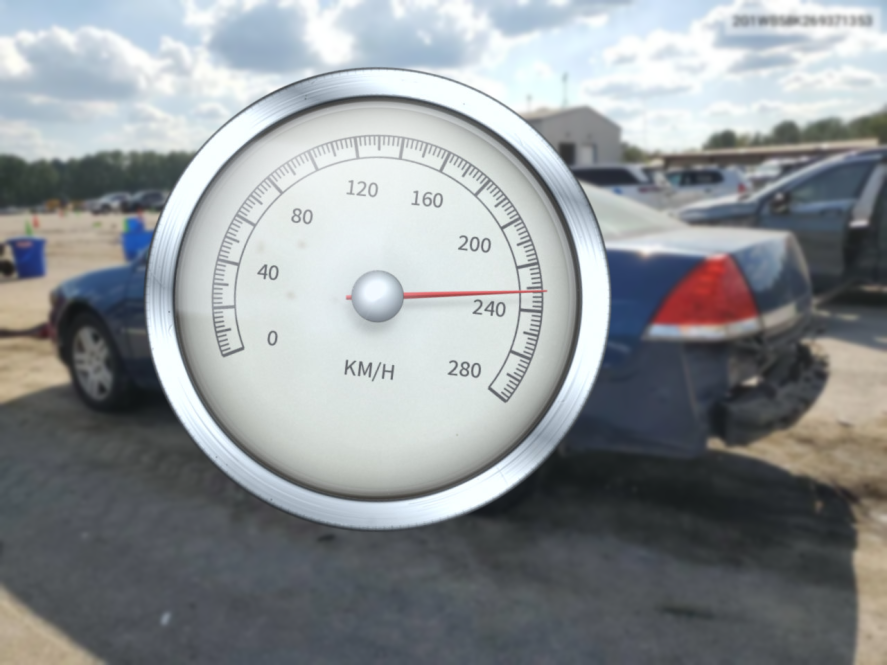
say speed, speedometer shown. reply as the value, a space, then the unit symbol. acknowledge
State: 232 km/h
